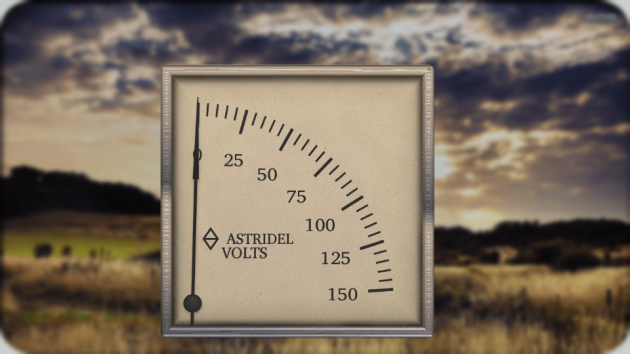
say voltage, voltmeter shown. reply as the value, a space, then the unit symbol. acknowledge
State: 0 V
